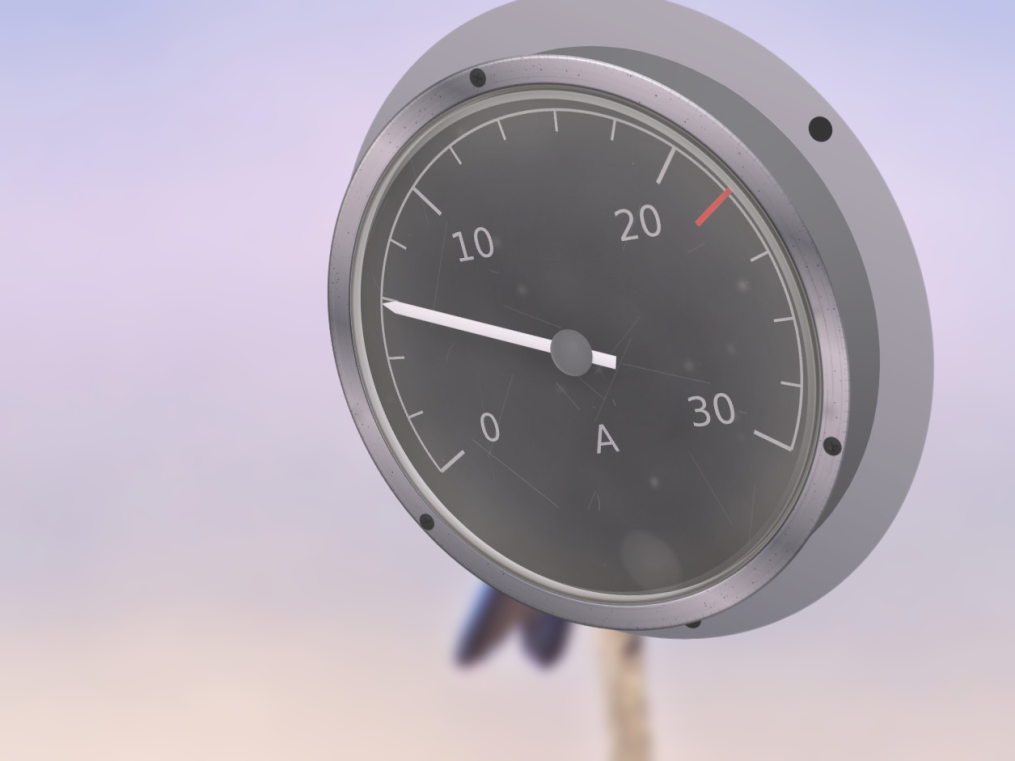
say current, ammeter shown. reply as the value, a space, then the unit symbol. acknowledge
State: 6 A
